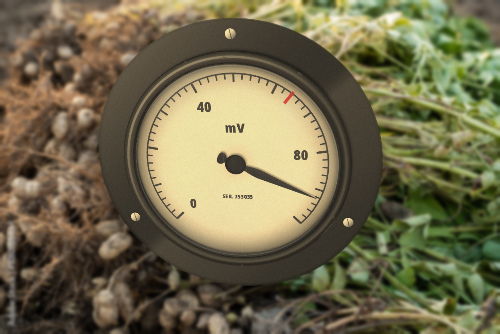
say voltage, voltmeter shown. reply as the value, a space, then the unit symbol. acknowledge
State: 92 mV
